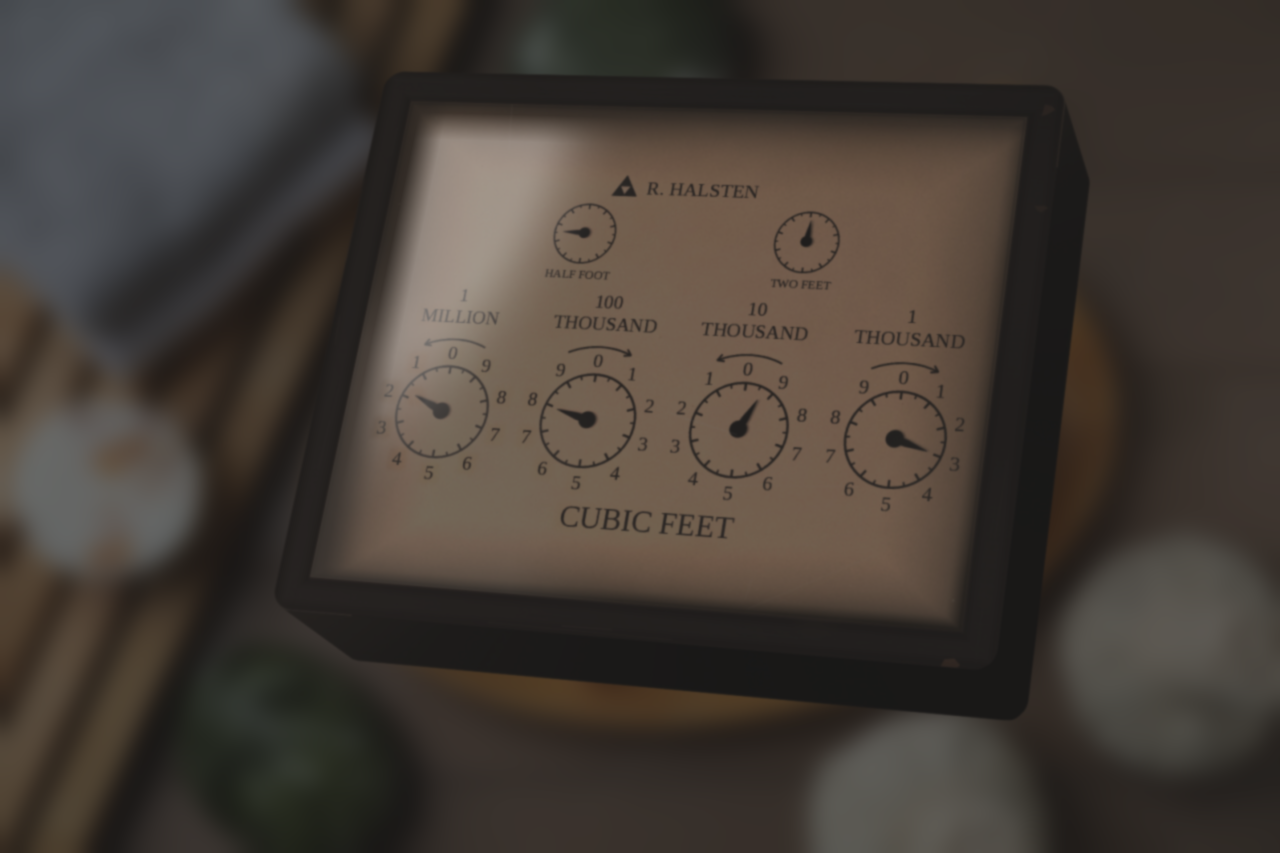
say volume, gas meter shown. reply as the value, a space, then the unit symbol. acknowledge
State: 179300 ft³
